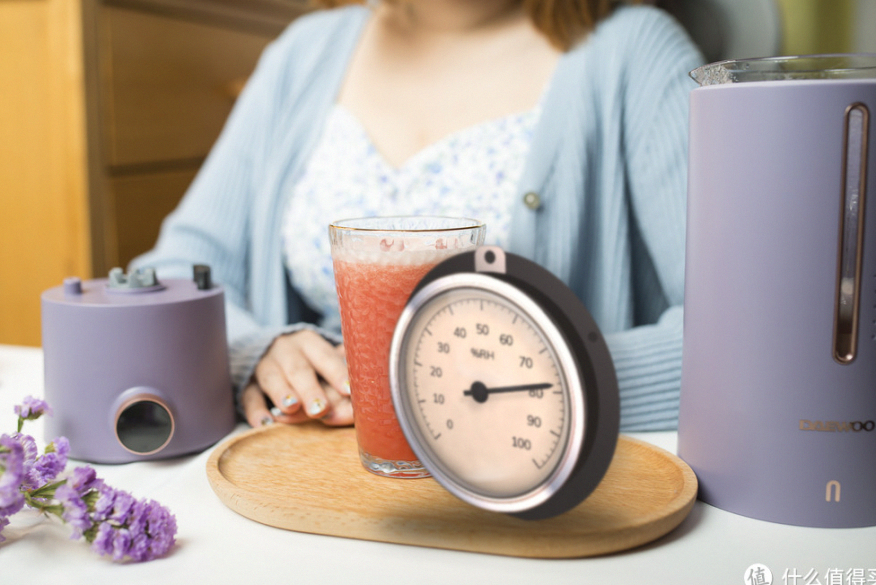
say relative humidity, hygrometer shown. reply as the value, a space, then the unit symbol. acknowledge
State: 78 %
